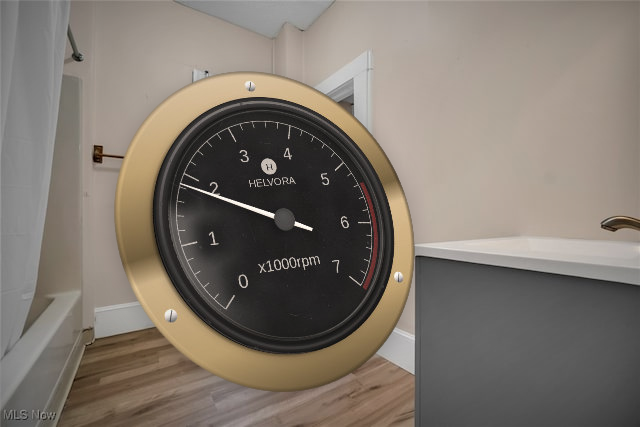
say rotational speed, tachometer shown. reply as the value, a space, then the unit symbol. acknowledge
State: 1800 rpm
